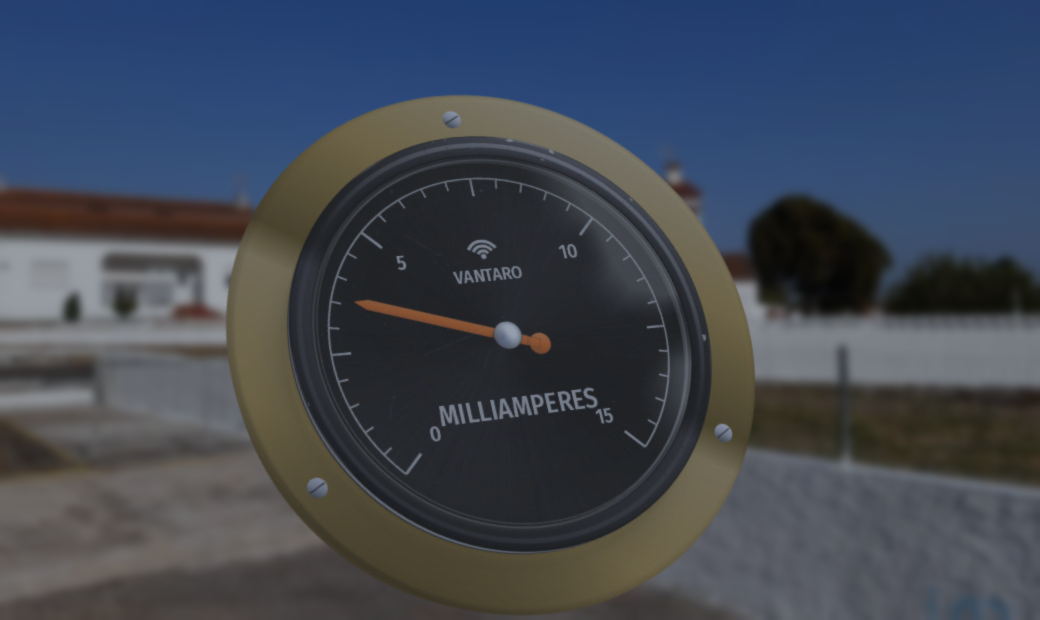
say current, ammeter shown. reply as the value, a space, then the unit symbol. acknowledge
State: 3.5 mA
